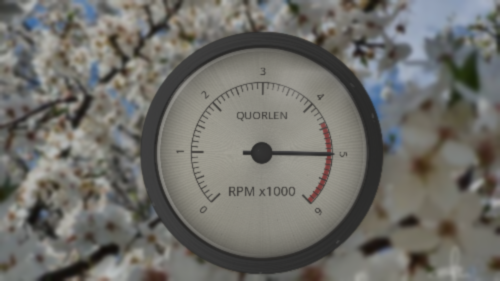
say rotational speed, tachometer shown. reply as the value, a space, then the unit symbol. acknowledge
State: 5000 rpm
